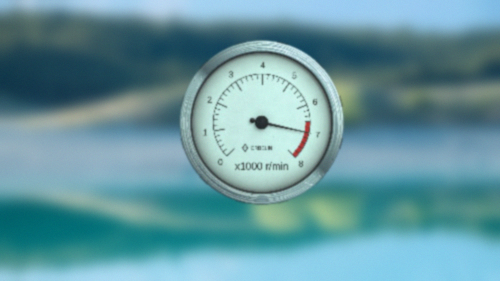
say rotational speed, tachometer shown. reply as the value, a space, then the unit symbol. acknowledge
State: 7000 rpm
